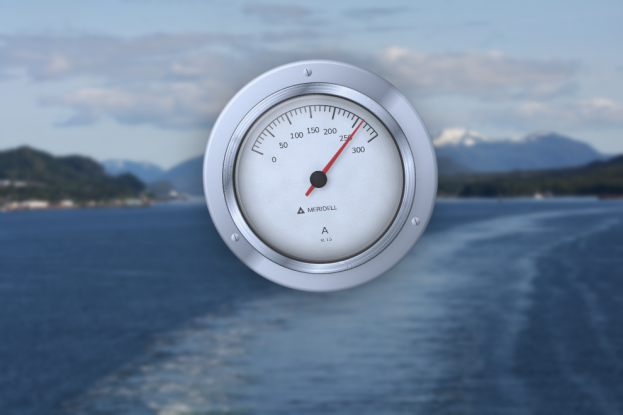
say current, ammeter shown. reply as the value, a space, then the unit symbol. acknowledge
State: 260 A
